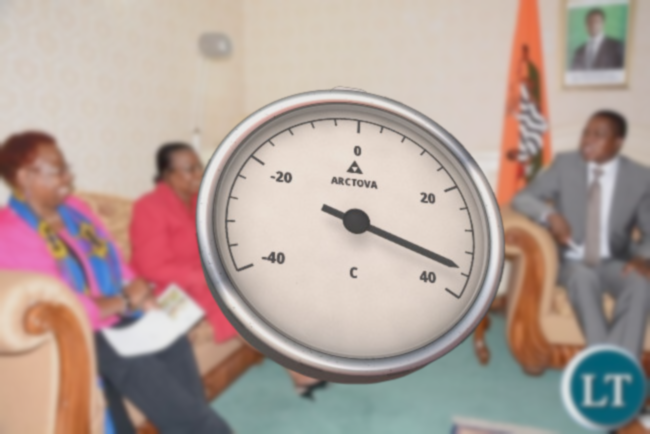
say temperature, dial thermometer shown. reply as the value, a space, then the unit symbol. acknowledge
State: 36 °C
